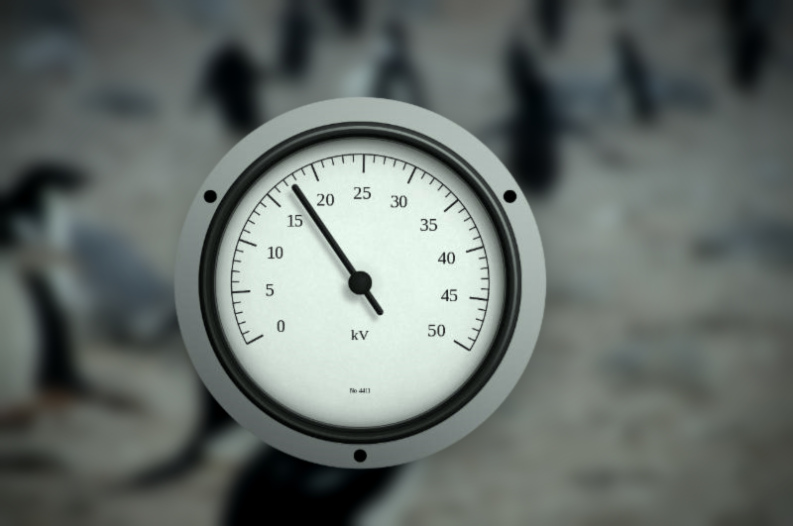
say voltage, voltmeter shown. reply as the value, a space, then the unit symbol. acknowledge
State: 17.5 kV
